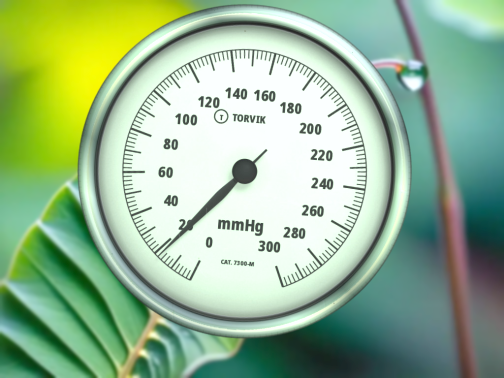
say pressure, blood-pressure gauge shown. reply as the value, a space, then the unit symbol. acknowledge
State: 18 mmHg
